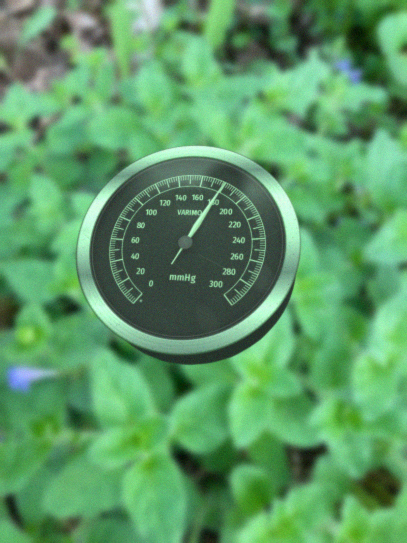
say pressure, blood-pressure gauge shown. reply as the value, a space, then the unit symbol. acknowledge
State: 180 mmHg
